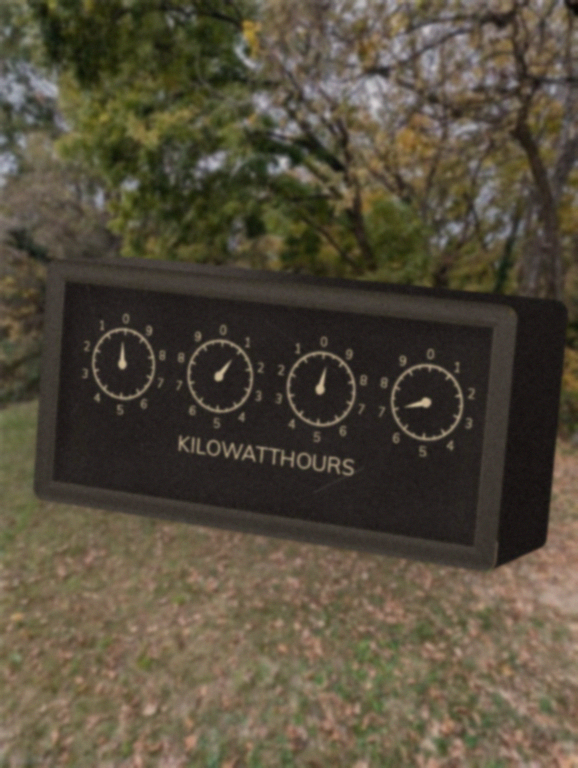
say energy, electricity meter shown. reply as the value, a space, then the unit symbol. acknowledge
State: 97 kWh
